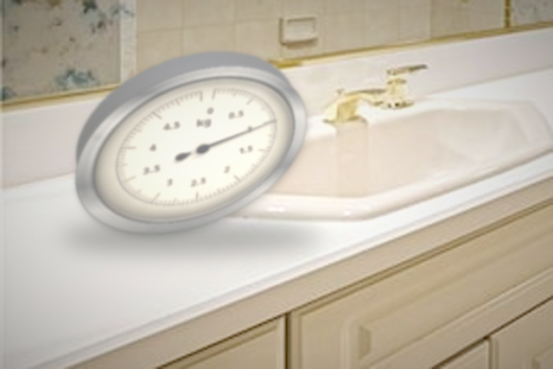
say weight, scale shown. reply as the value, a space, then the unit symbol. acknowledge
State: 1 kg
